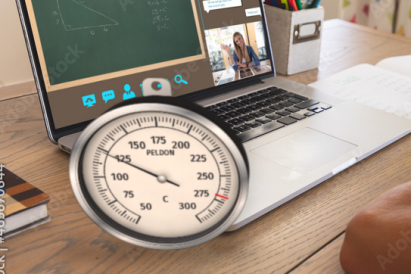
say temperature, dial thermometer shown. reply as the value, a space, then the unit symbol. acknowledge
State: 125 °C
